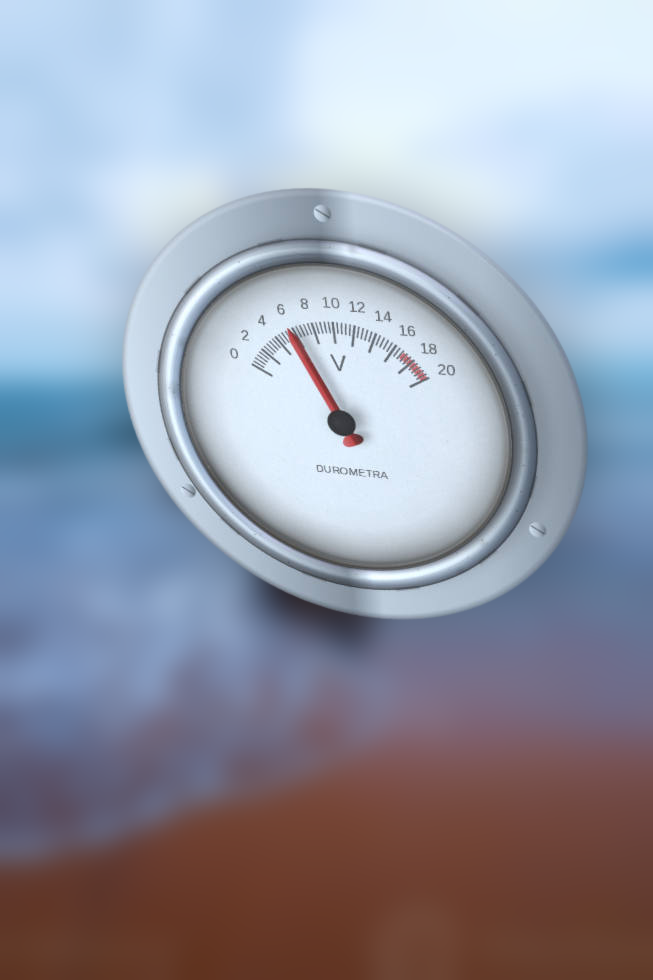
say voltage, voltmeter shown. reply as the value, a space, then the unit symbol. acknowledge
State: 6 V
